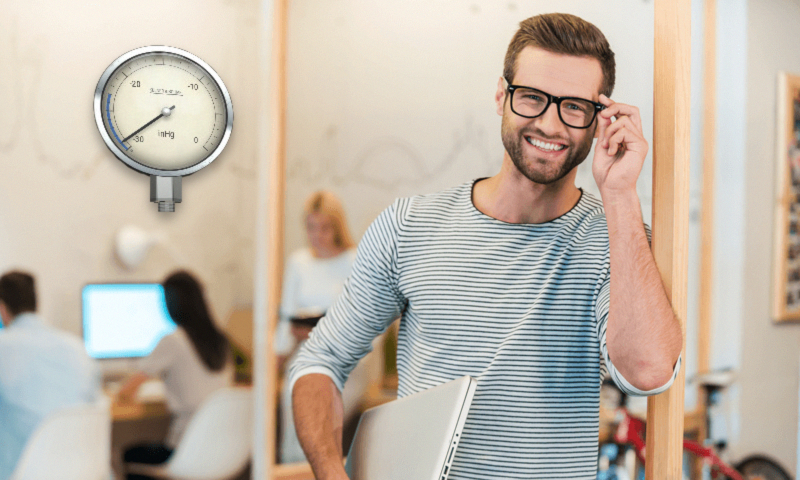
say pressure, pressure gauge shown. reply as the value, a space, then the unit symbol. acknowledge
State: -29 inHg
